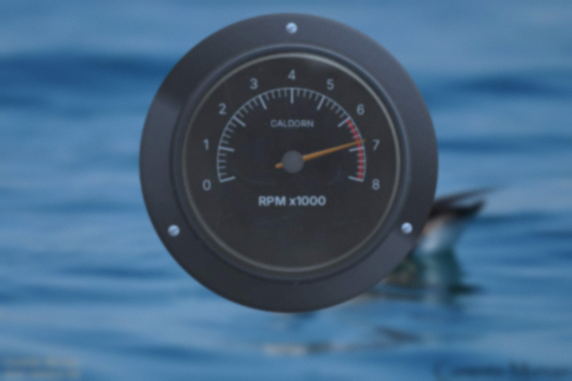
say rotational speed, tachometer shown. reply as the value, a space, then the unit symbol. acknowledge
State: 6800 rpm
